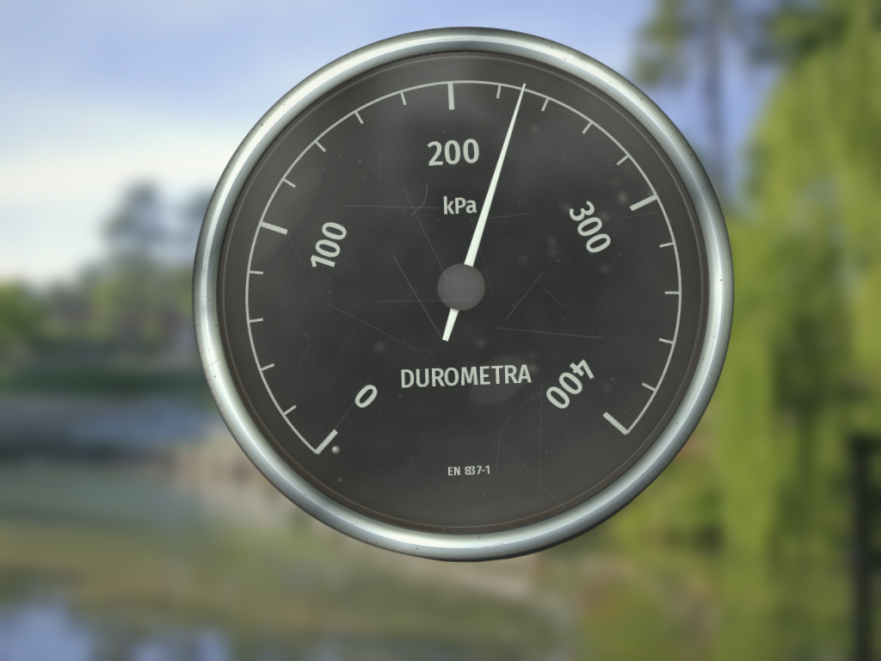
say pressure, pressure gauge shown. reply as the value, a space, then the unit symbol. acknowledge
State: 230 kPa
